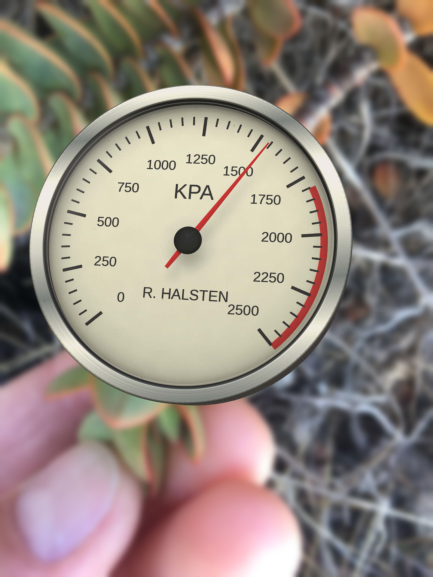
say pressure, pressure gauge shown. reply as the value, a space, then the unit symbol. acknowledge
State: 1550 kPa
